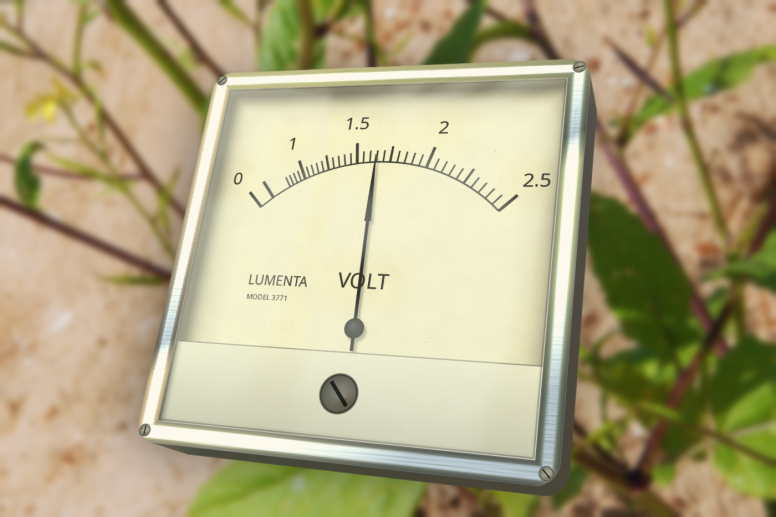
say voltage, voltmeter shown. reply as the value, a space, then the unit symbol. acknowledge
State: 1.65 V
